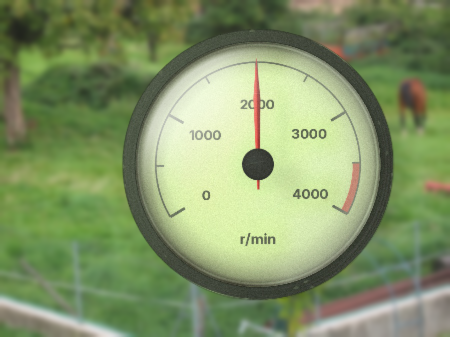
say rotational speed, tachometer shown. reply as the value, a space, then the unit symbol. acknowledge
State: 2000 rpm
